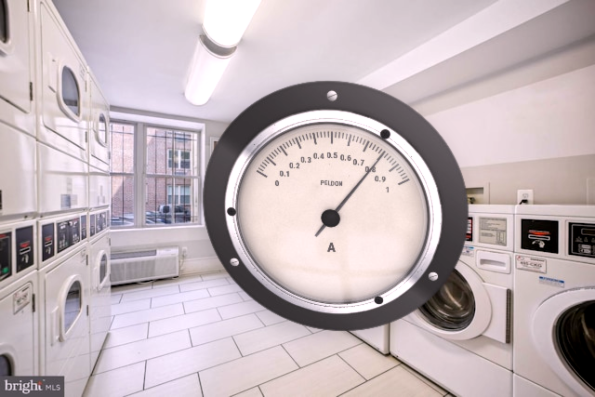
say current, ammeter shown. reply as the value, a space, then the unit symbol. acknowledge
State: 0.8 A
